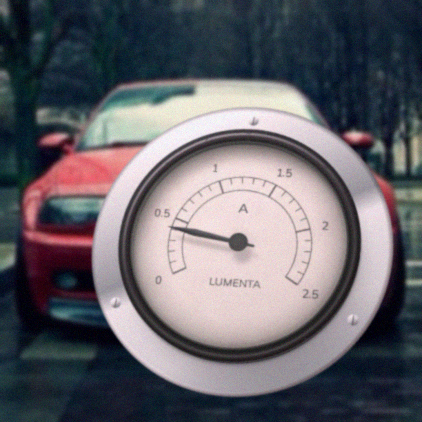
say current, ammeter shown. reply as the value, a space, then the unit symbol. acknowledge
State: 0.4 A
